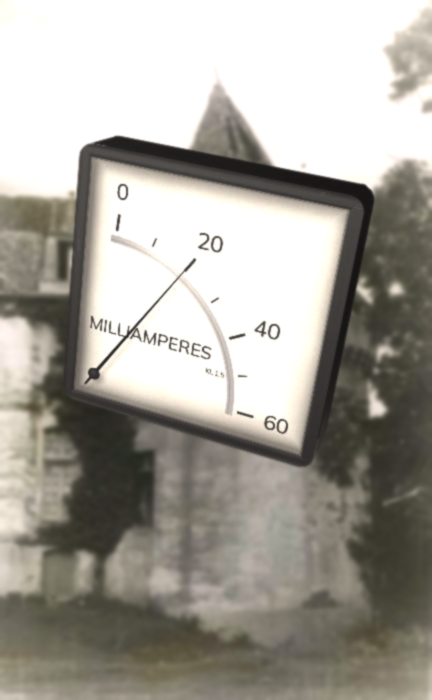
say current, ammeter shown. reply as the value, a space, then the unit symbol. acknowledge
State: 20 mA
